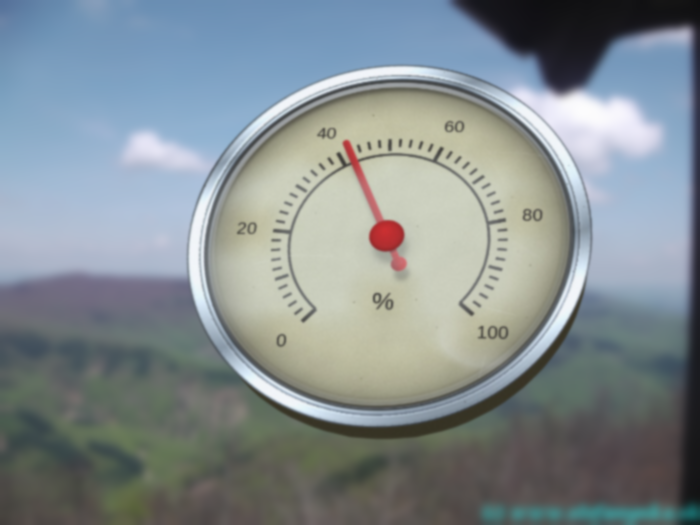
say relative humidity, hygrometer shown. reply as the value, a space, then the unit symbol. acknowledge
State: 42 %
